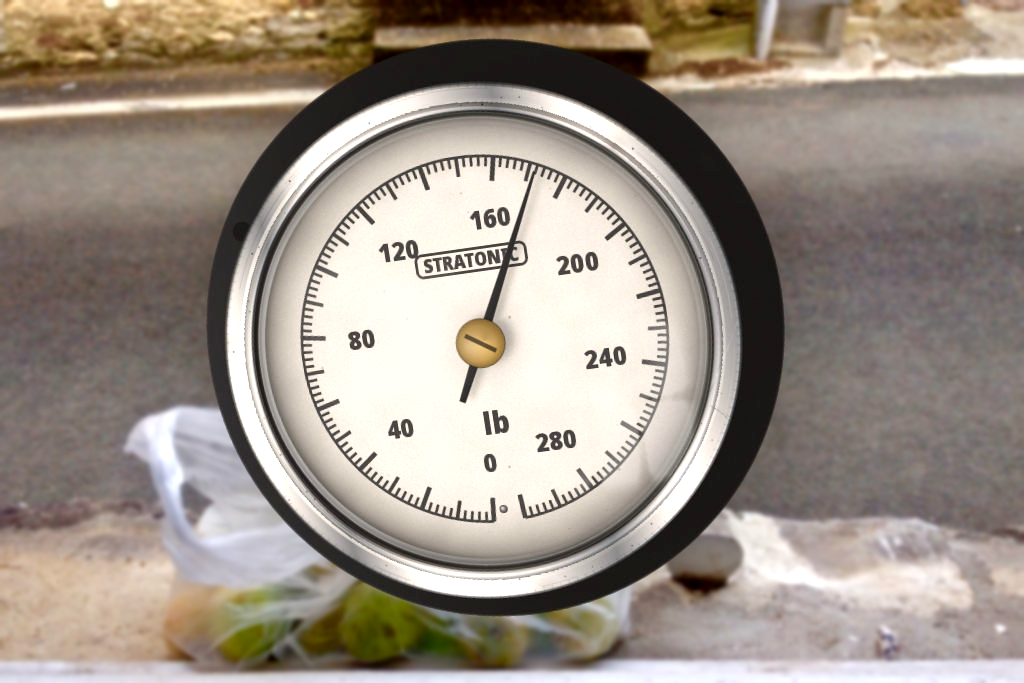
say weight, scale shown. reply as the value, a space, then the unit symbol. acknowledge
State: 172 lb
